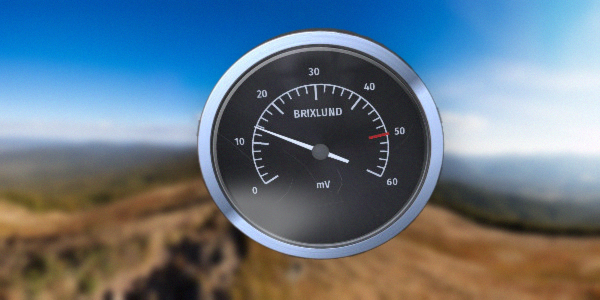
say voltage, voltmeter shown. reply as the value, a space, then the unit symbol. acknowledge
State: 14 mV
